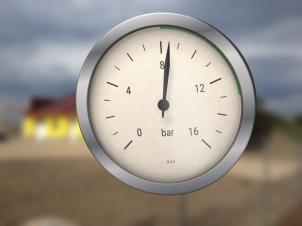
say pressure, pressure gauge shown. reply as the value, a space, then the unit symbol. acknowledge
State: 8.5 bar
